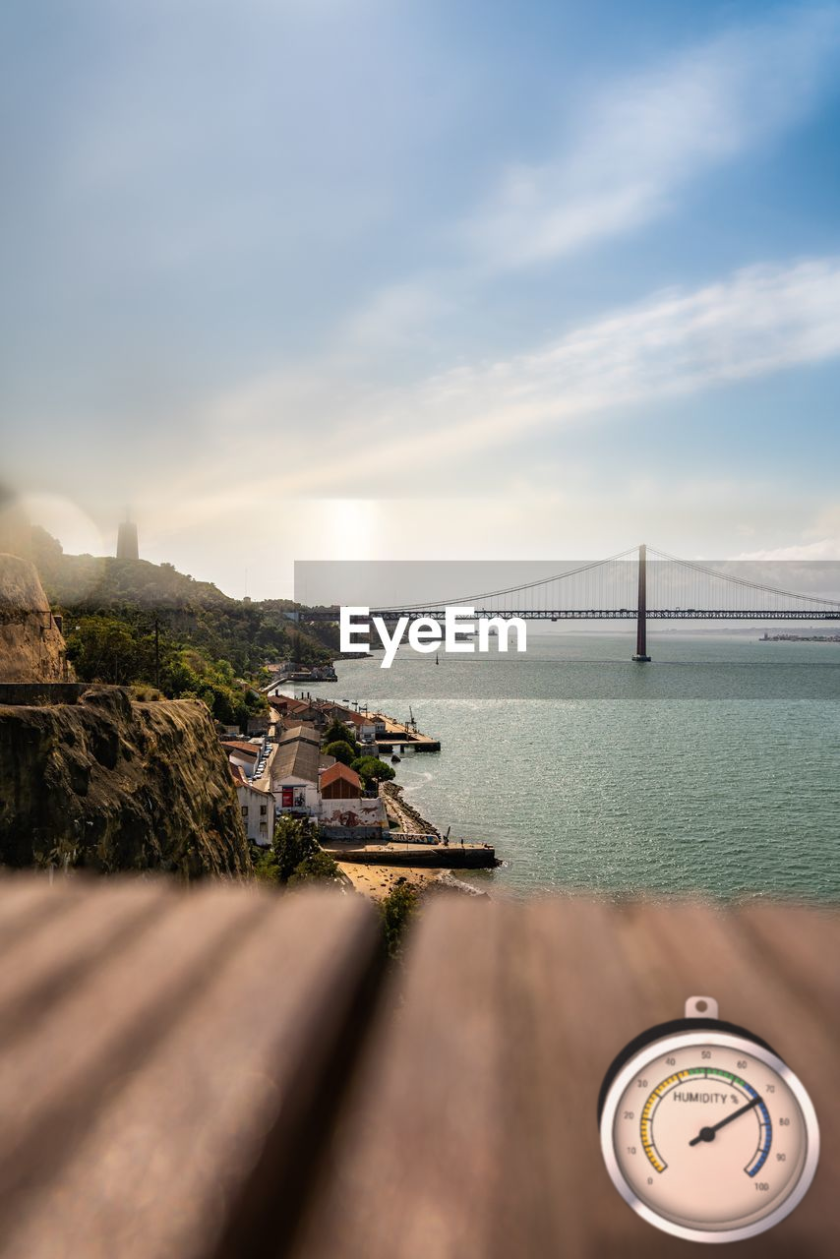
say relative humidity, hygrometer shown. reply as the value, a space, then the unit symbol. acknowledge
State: 70 %
